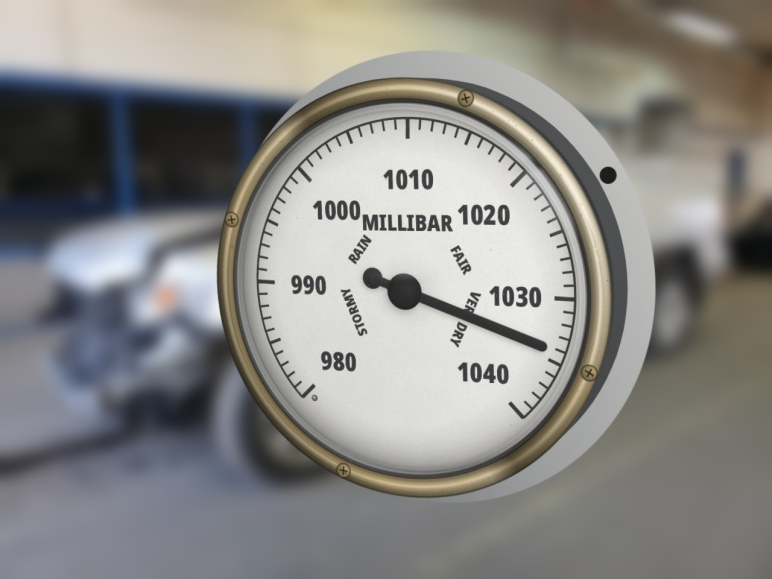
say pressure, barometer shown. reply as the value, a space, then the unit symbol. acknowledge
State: 1034 mbar
